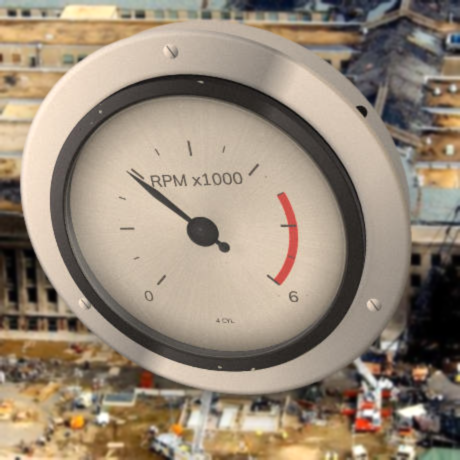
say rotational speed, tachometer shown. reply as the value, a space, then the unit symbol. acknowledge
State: 2000 rpm
